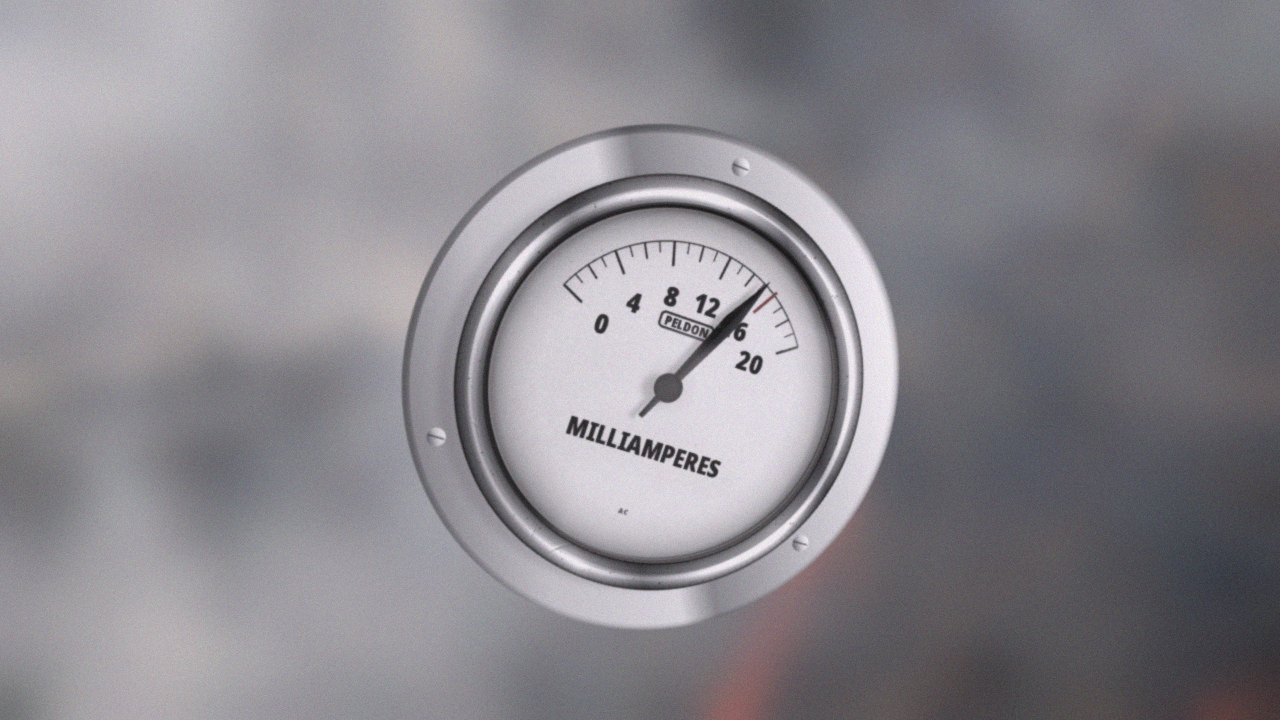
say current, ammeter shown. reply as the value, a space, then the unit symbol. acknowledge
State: 15 mA
